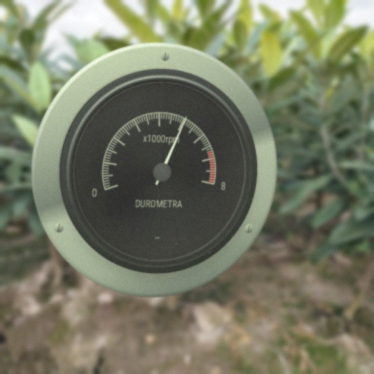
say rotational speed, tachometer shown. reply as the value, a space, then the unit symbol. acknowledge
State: 5000 rpm
